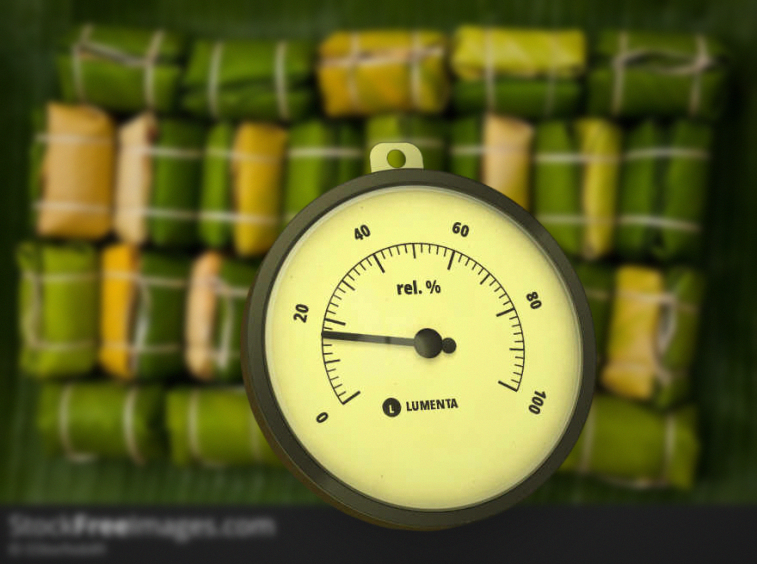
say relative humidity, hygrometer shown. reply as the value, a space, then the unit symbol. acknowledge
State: 16 %
